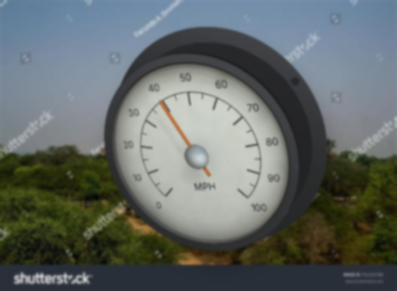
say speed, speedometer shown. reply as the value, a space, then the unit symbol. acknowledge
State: 40 mph
